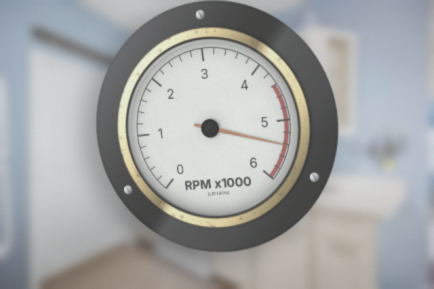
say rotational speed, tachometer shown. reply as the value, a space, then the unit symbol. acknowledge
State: 5400 rpm
